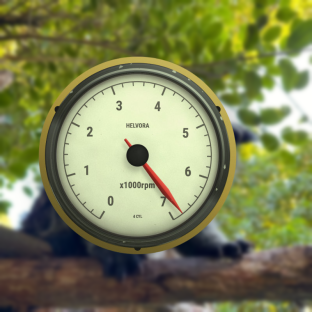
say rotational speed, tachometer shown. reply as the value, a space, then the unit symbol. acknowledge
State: 6800 rpm
